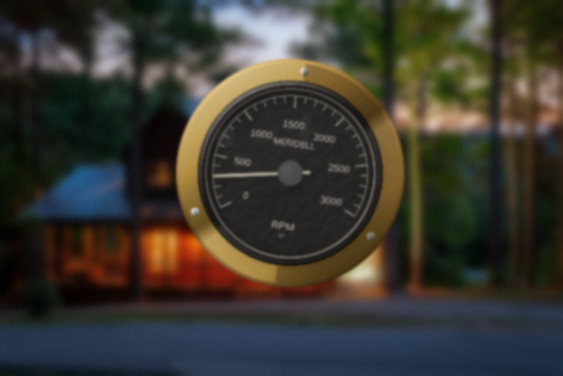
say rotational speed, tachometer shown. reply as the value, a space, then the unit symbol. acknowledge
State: 300 rpm
